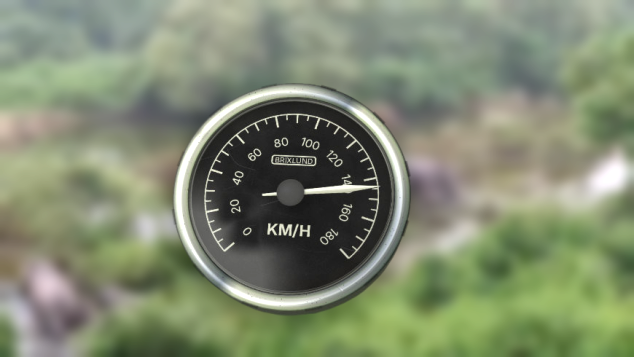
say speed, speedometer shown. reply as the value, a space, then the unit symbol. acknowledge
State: 145 km/h
